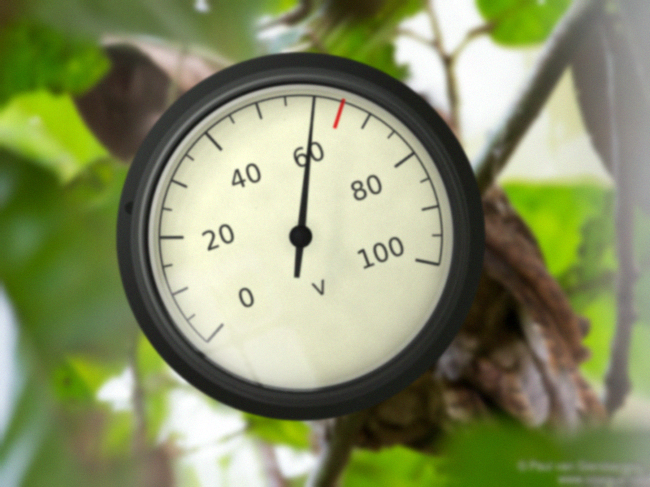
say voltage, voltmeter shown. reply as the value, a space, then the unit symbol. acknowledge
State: 60 V
